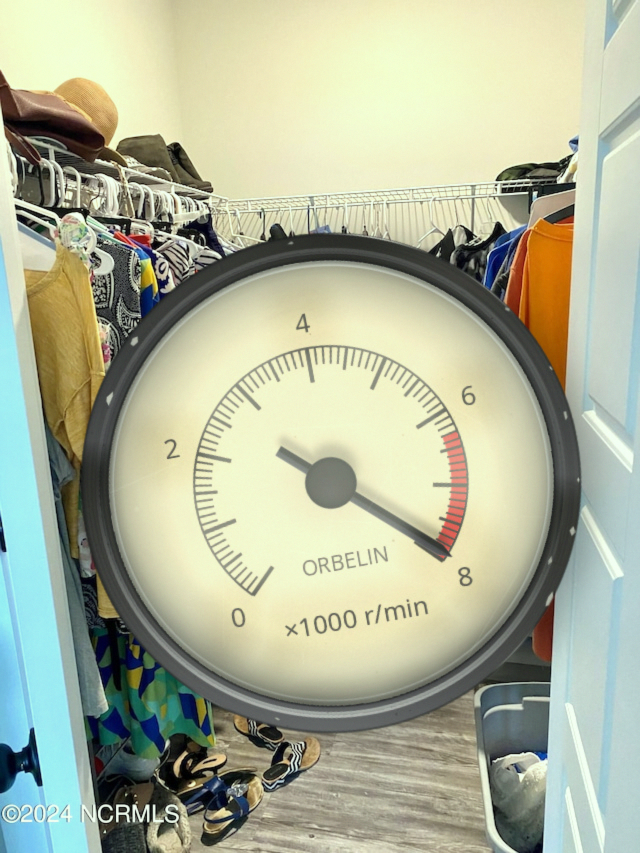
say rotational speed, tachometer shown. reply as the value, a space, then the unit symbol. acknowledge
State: 7900 rpm
